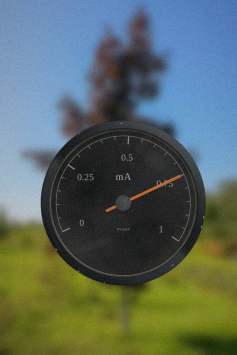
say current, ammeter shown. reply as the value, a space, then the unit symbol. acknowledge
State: 0.75 mA
